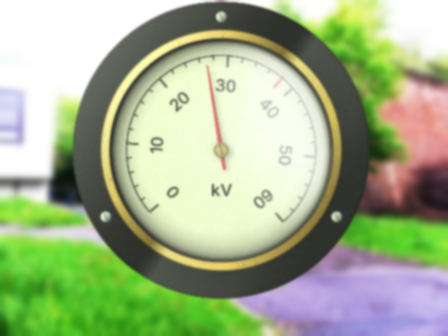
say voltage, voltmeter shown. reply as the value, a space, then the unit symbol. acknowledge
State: 27 kV
